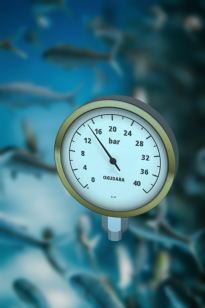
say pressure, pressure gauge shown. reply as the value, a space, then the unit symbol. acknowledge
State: 15 bar
